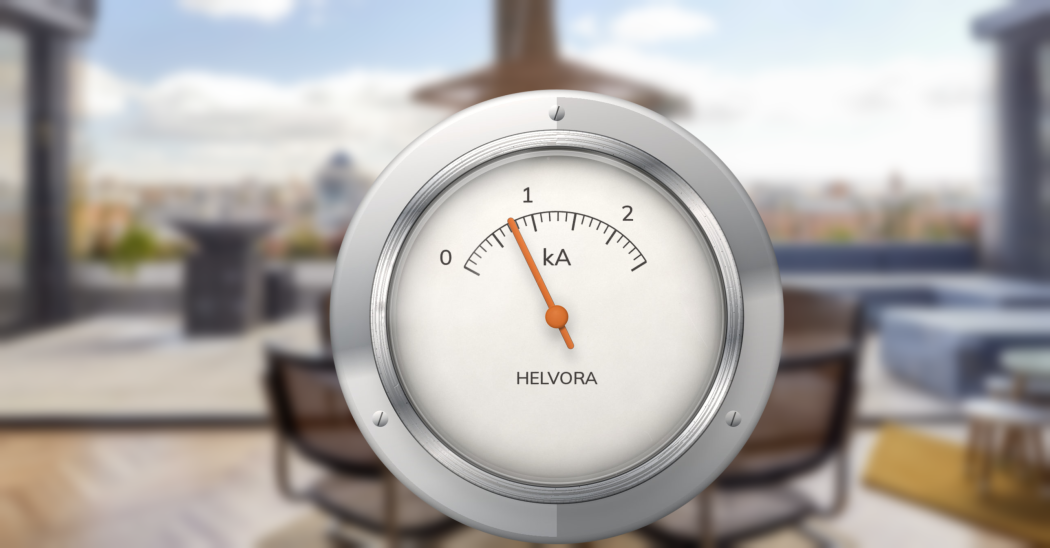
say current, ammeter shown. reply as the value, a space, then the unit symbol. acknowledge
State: 0.75 kA
